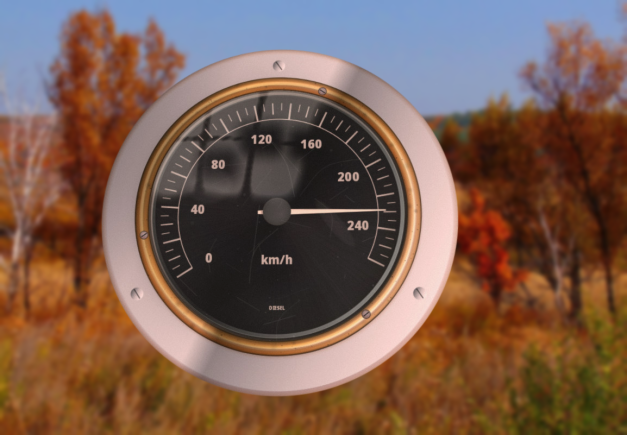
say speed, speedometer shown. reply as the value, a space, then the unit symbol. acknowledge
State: 230 km/h
